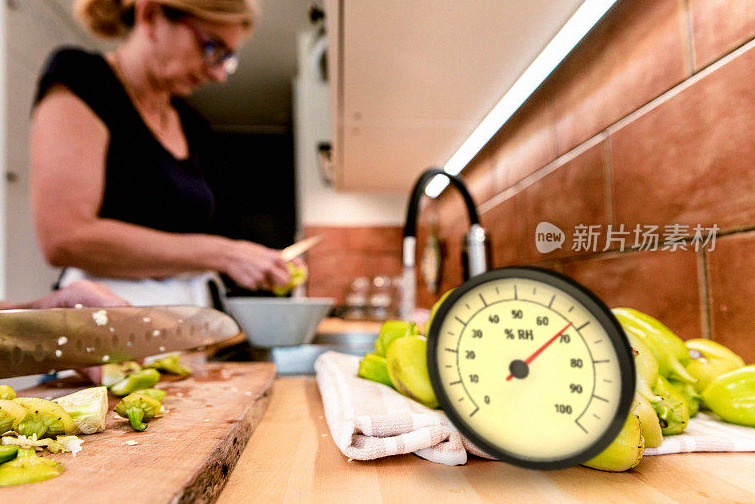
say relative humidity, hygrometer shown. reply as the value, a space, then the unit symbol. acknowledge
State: 67.5 %
